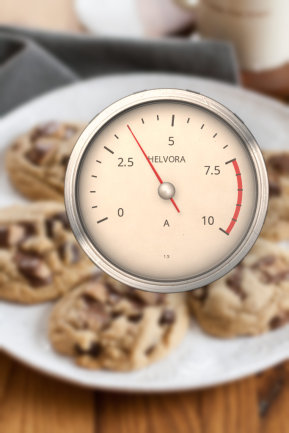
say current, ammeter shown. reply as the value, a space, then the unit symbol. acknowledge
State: 3.5 A
